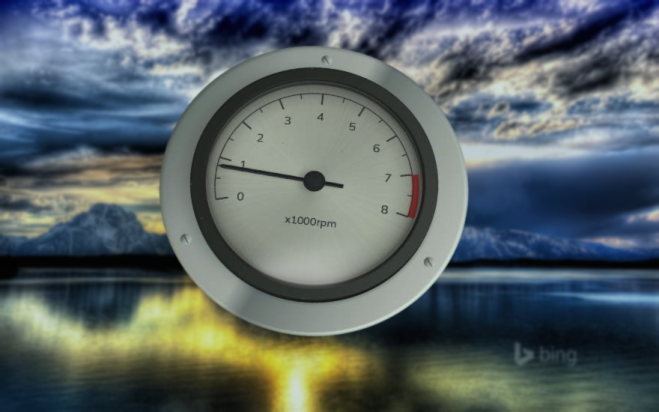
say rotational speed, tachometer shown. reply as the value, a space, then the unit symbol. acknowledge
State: 750 rpm
